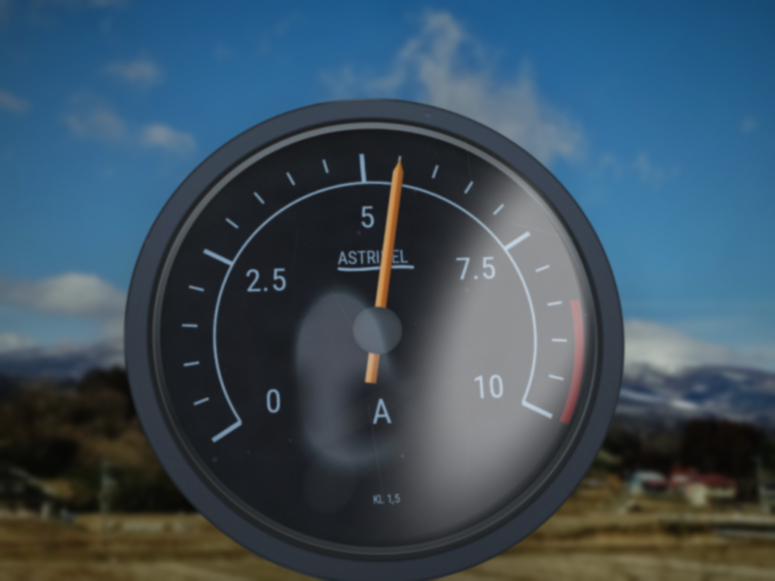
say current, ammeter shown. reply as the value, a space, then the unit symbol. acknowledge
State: 5.5 A
